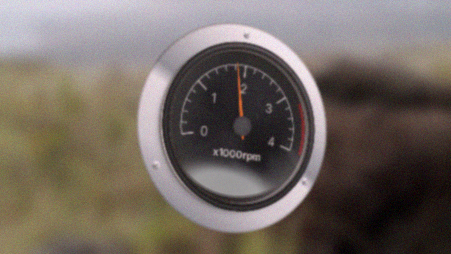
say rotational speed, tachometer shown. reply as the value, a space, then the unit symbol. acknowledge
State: 1800 rpm
